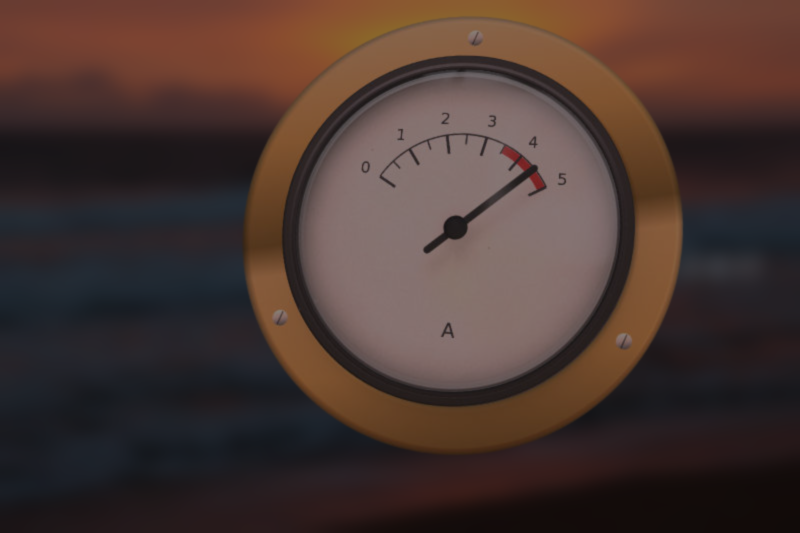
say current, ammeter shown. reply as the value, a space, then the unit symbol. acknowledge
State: 4.5 A
